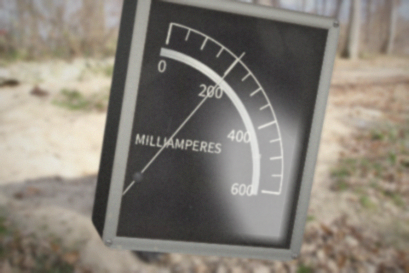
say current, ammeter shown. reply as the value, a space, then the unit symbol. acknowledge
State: 200 mA
